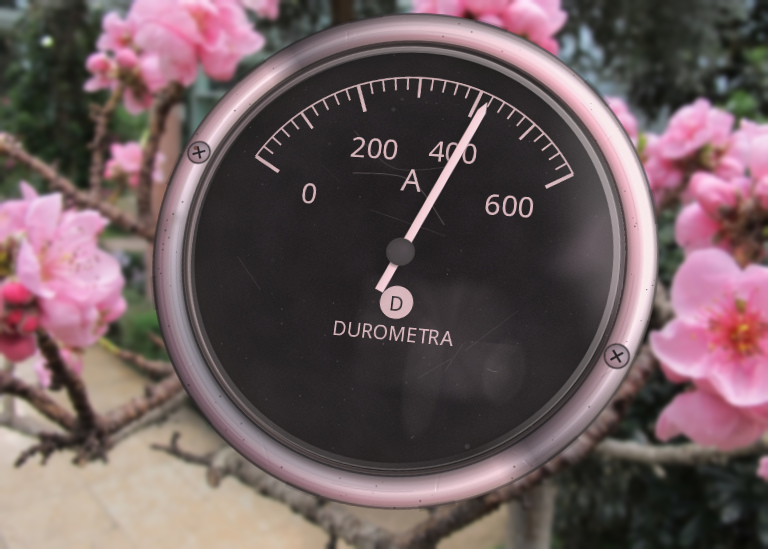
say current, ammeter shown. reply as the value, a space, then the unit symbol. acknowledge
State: 420 A
